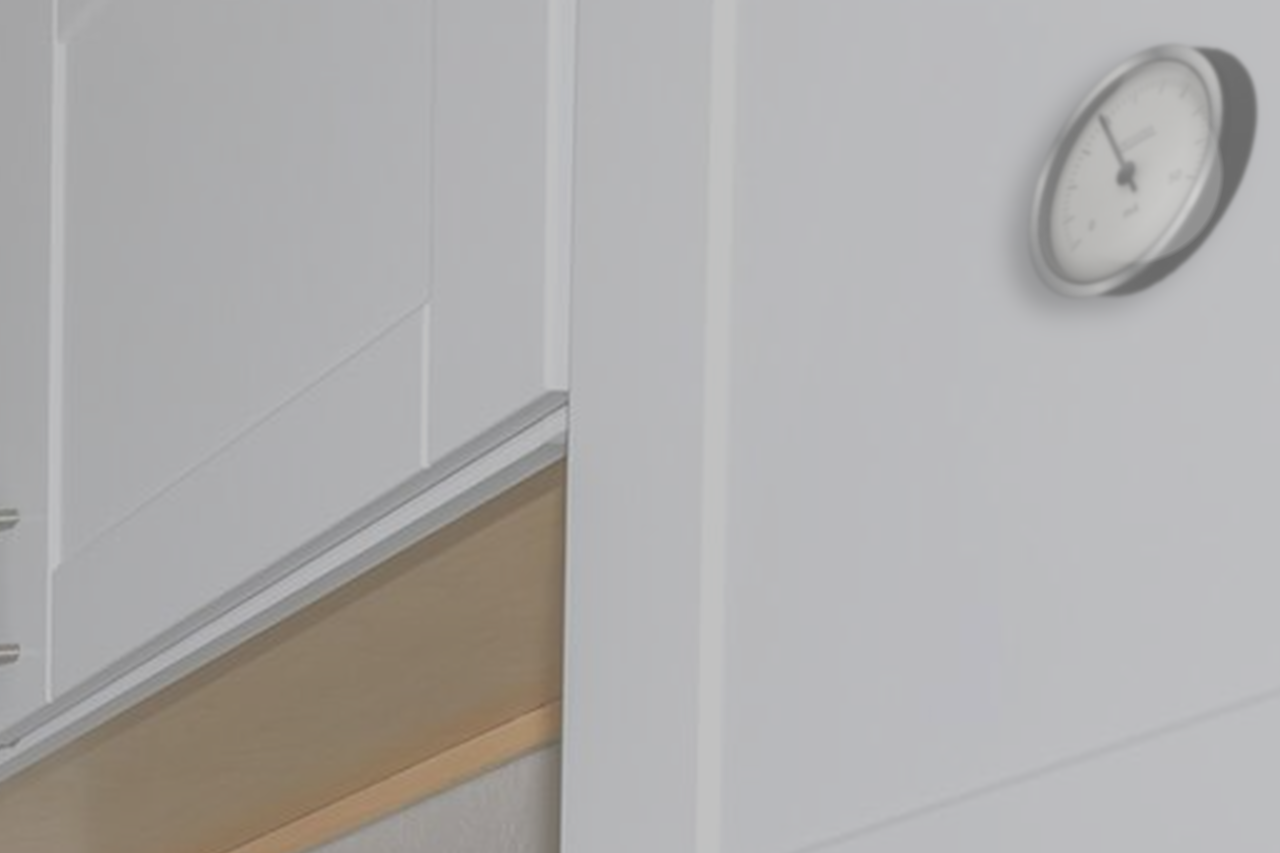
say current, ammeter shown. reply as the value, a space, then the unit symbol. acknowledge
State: 20 mA
